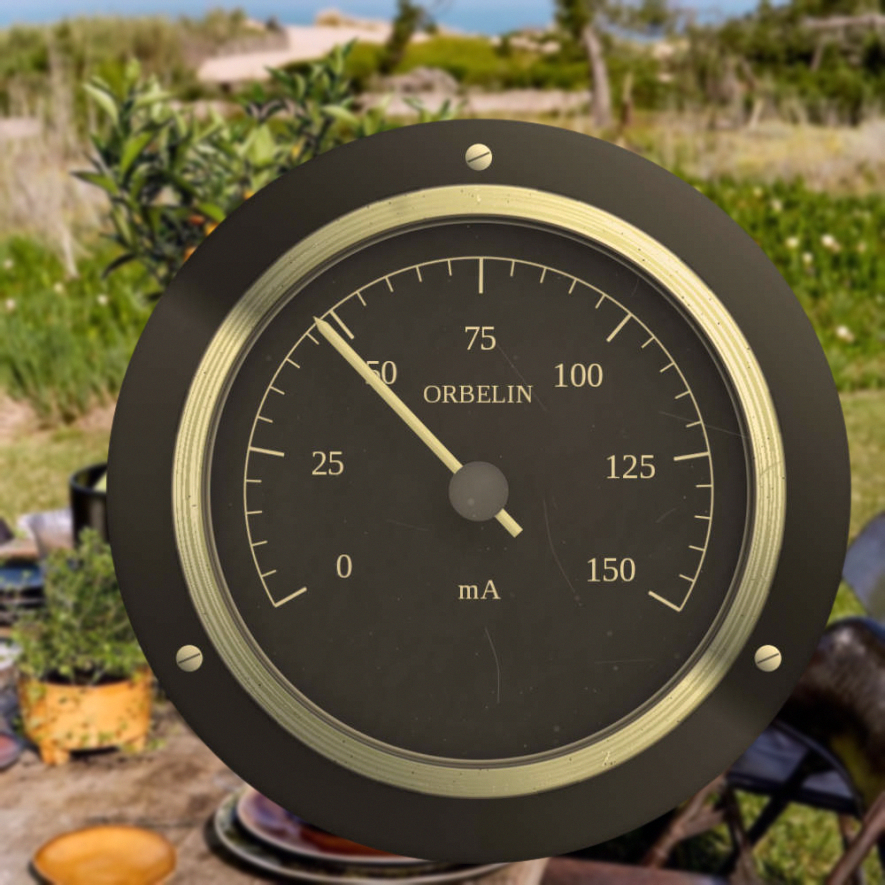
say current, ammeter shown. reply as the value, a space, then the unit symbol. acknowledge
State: 47.5 mA
